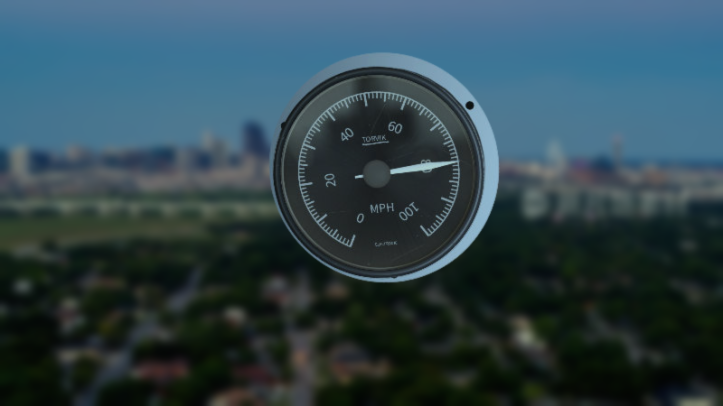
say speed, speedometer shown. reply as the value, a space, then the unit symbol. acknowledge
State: 80 mph
